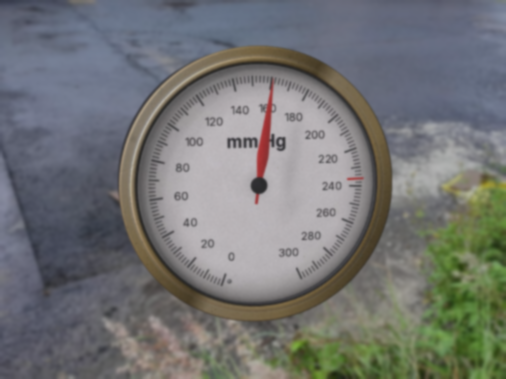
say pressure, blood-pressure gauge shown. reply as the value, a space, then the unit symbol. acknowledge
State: 160 mmHg
